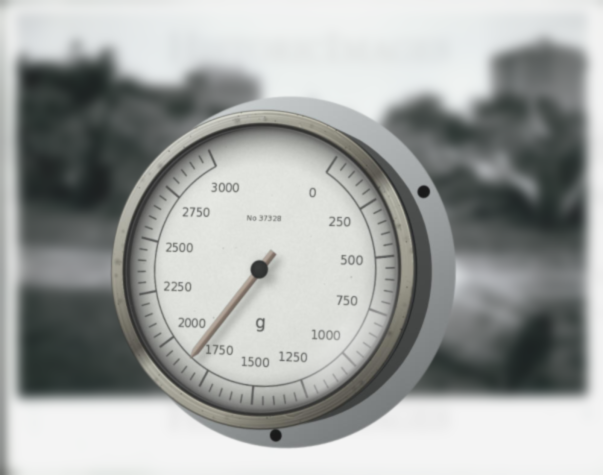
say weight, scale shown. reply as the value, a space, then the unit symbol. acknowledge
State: 1850 g
